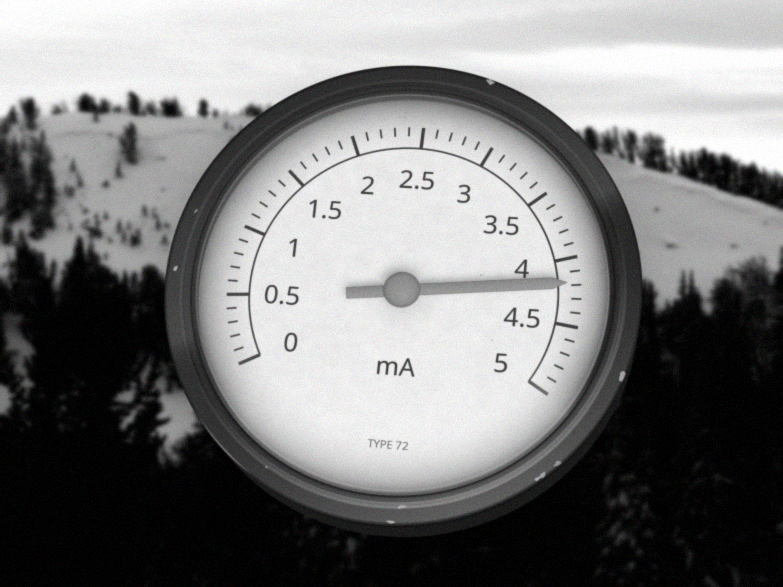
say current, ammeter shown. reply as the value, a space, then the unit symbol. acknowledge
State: 4.2 mA
